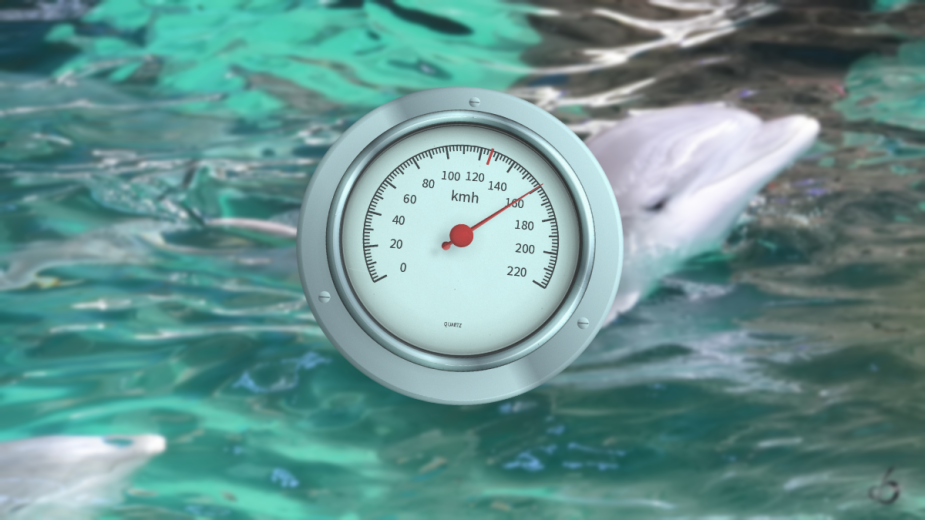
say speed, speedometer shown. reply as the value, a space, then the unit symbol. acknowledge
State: 160 km/h
